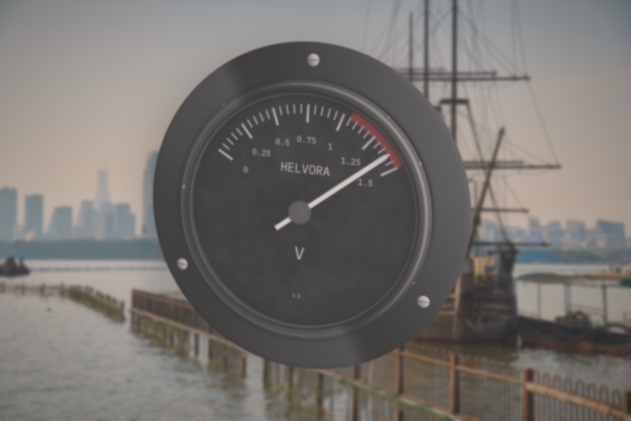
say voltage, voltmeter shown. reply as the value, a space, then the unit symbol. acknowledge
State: 1.4 V
